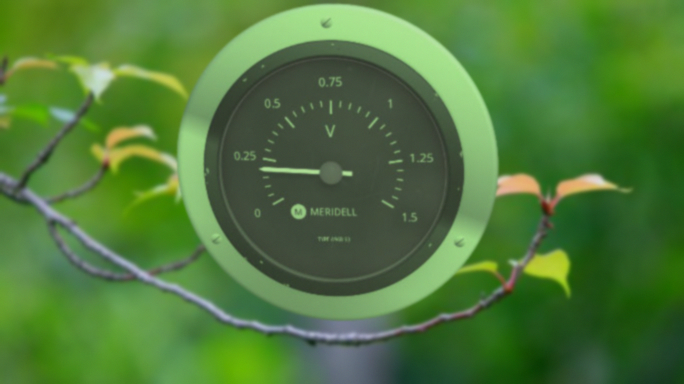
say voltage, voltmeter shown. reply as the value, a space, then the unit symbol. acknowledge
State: 0.2 V
